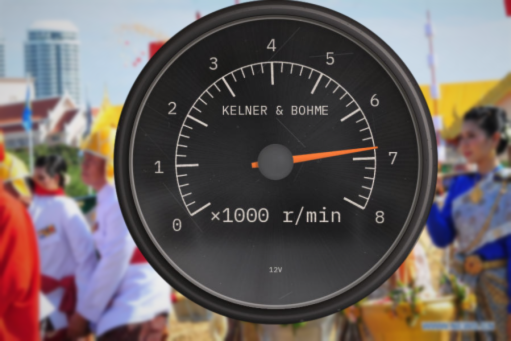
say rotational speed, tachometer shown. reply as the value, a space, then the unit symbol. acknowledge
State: 6800 rpm
